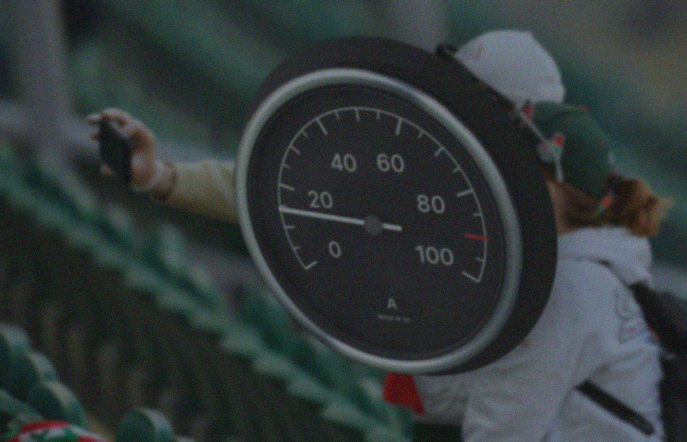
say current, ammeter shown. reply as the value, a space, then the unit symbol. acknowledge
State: 15 A
